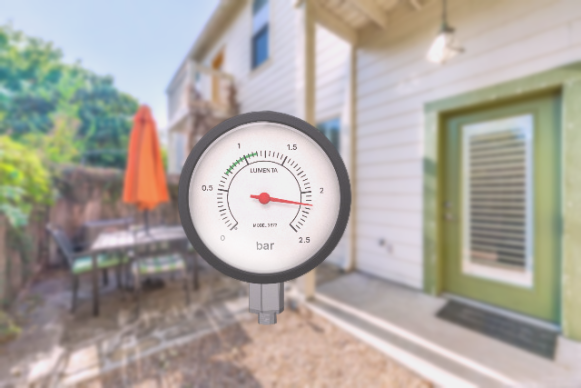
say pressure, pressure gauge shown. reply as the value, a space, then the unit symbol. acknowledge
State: 2.15 bar
